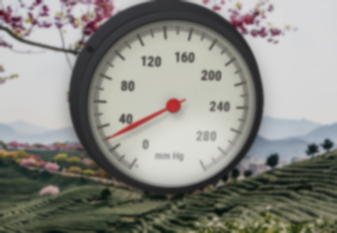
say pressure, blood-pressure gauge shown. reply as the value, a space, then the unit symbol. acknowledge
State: 30 mmHg
